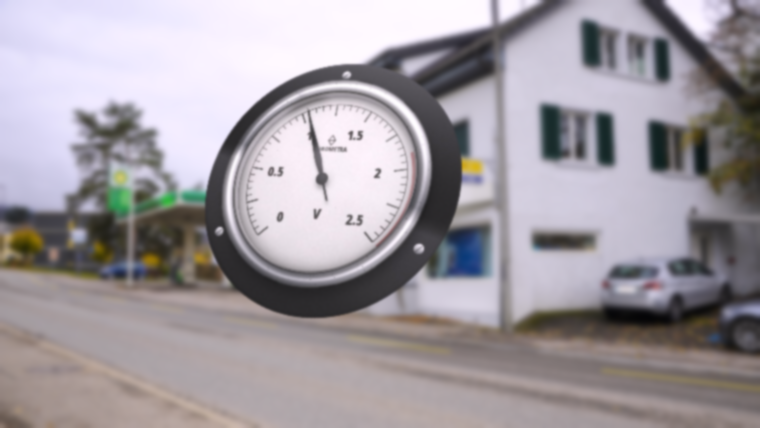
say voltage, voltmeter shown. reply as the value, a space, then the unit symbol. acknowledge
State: 1.05 V
